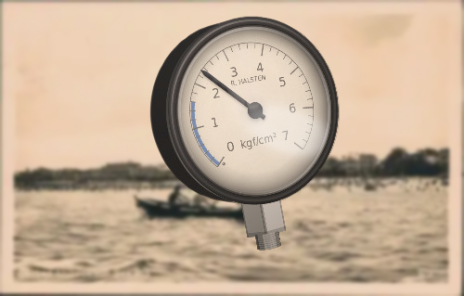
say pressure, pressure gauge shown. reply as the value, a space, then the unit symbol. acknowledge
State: 2.3 kg/cm²
